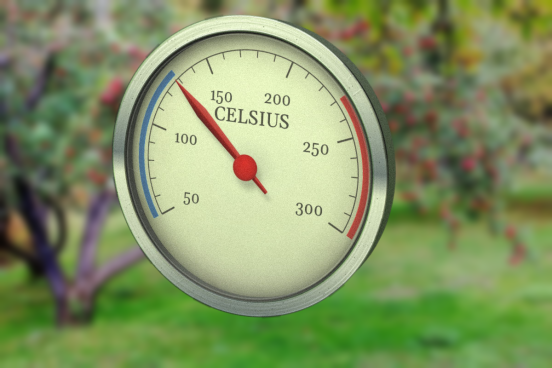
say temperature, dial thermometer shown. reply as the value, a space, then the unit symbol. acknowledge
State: 130 °C
